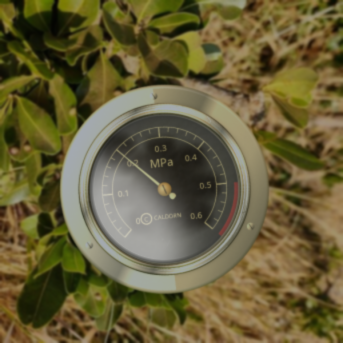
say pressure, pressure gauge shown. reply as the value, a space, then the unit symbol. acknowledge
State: 0.2 MPa
